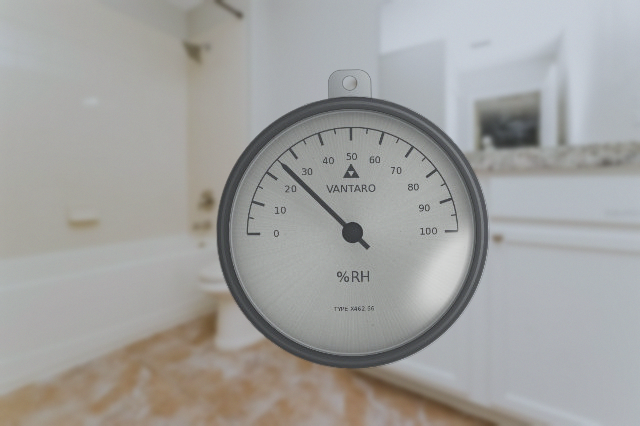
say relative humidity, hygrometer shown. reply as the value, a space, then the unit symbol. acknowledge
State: 25 %
